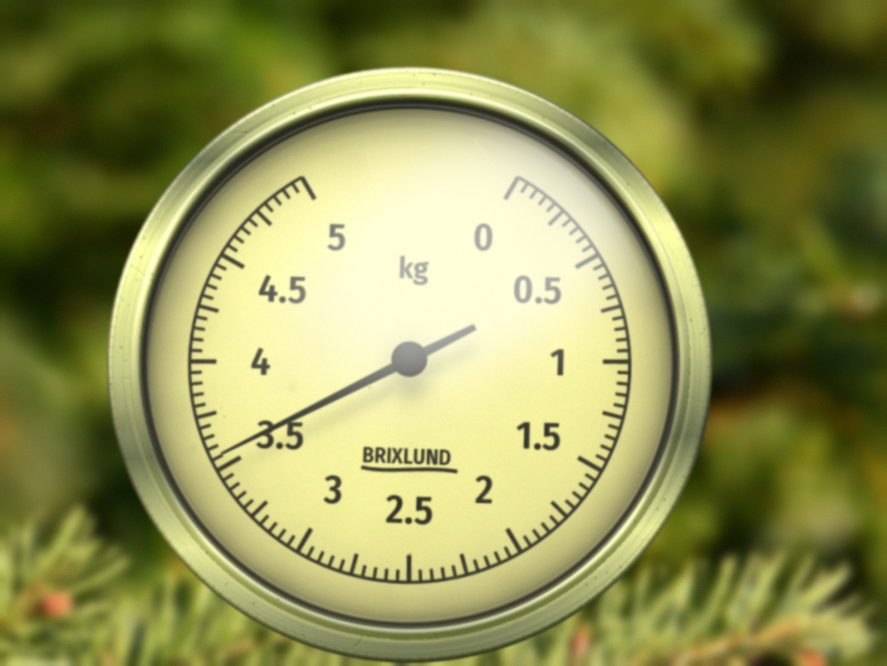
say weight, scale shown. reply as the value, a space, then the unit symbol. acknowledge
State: 3.55 kg
